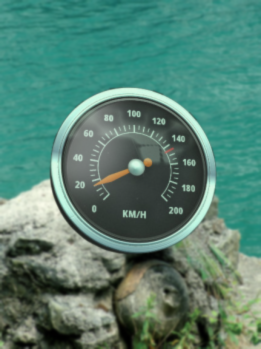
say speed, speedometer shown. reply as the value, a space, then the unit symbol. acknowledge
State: 15 km/h
